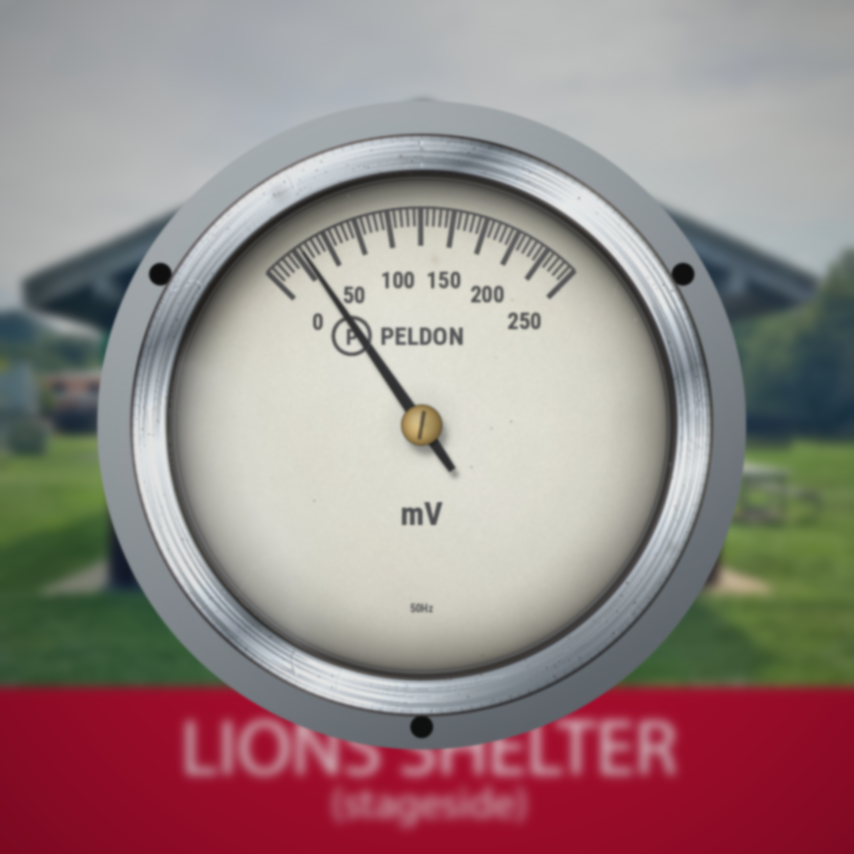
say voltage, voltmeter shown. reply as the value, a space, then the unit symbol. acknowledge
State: 30 mV
